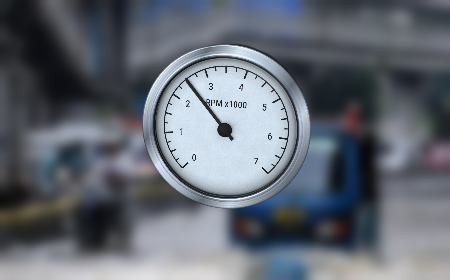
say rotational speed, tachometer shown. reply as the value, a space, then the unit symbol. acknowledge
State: 2500 rpm
